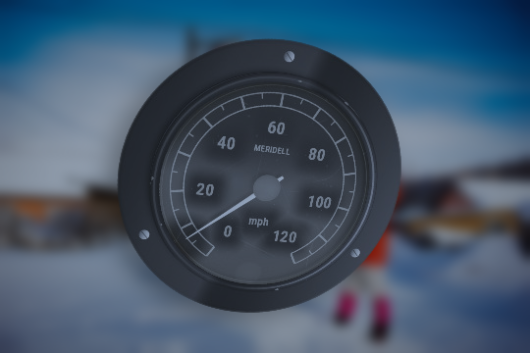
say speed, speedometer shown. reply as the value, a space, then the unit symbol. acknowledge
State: 7.5 mph
